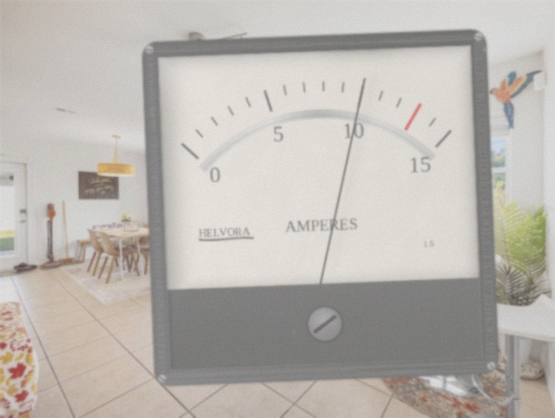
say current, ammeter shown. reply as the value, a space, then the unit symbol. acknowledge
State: 10 A
